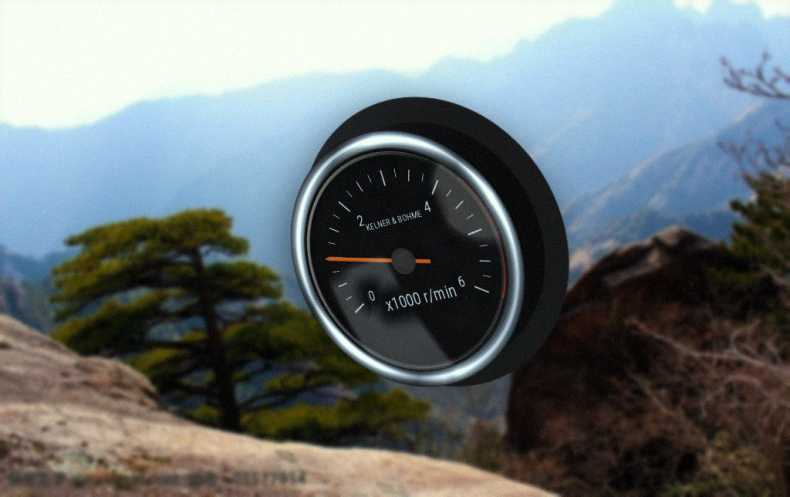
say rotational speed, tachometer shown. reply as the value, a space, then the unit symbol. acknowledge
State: 1000 rpm
